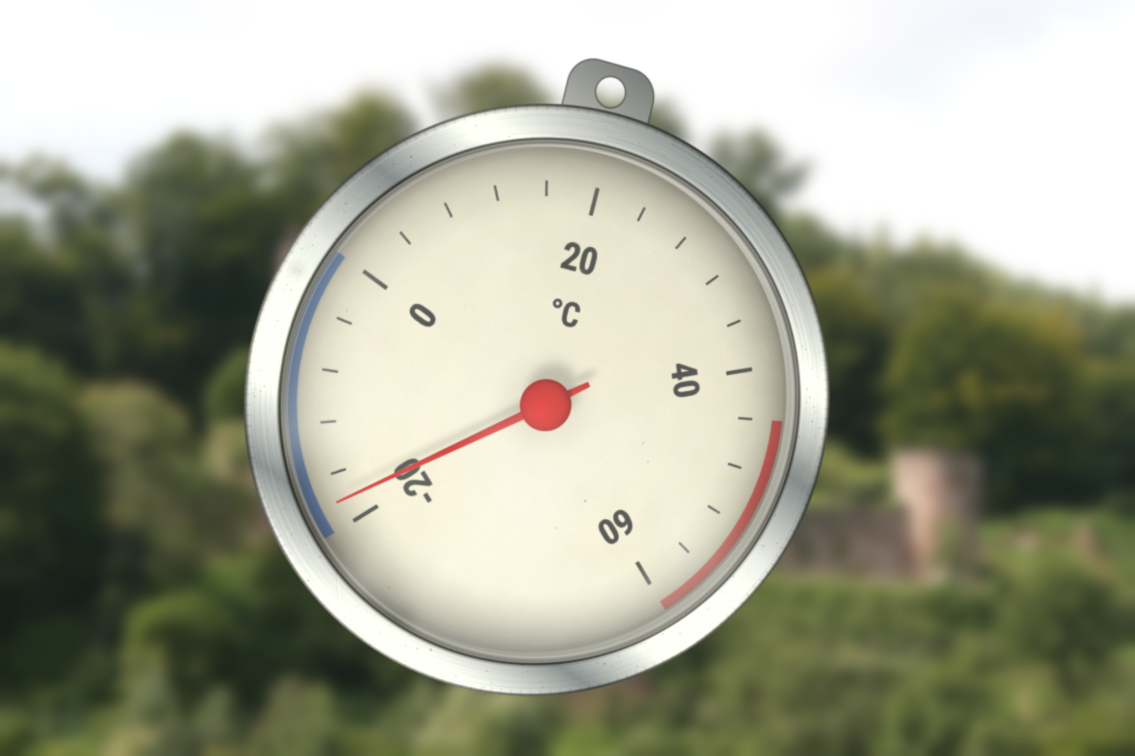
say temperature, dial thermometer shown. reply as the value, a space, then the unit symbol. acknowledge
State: -18 °C
